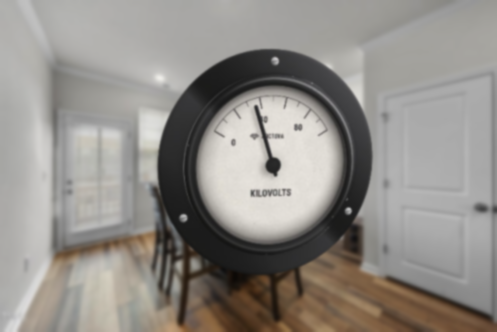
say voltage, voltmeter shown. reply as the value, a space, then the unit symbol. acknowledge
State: 35 kV
